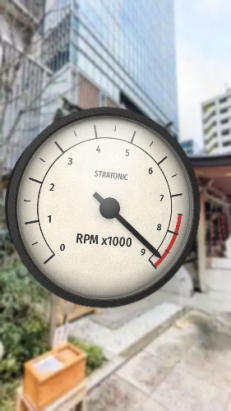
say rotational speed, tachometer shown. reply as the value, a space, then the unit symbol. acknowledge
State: 8750 rpm
